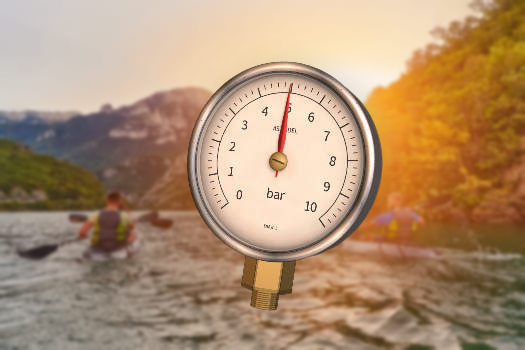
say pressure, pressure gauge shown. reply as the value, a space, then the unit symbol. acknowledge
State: 5 bar
